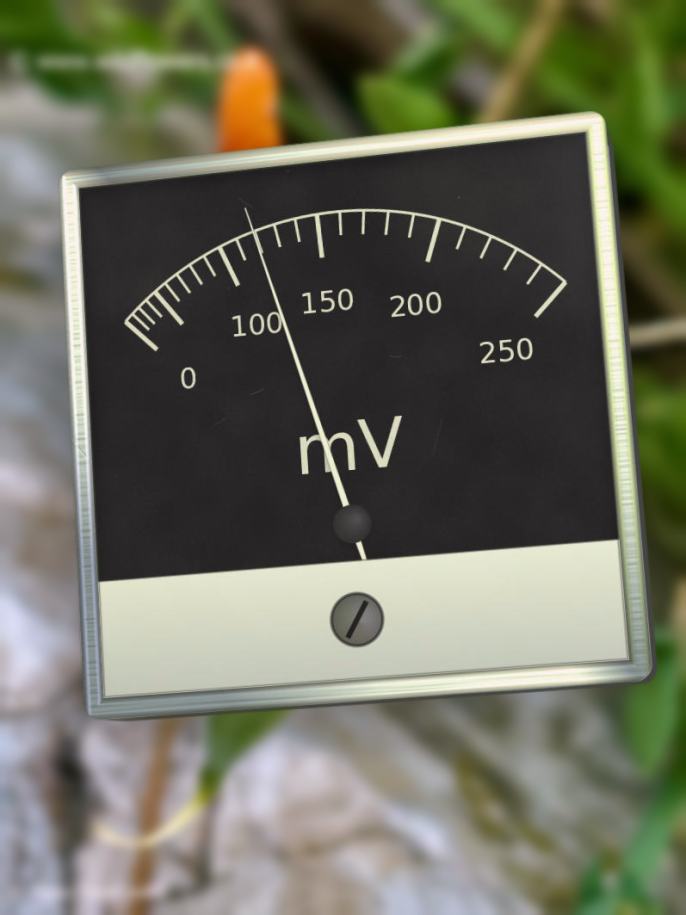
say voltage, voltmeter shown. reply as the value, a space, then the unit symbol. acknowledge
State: 120 mV
